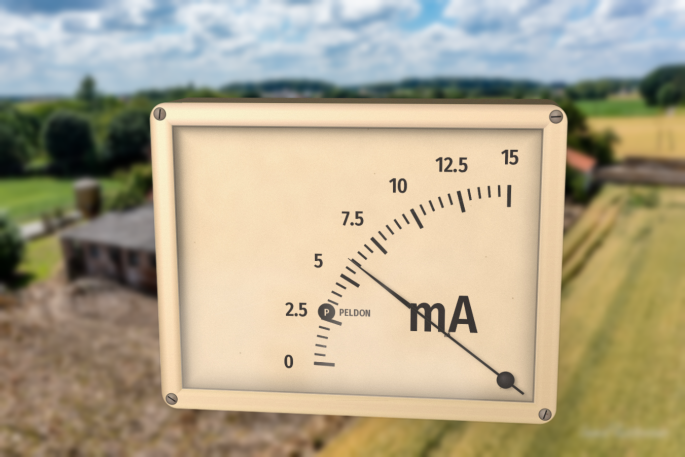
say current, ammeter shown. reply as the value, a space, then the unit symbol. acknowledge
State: 6 mA
